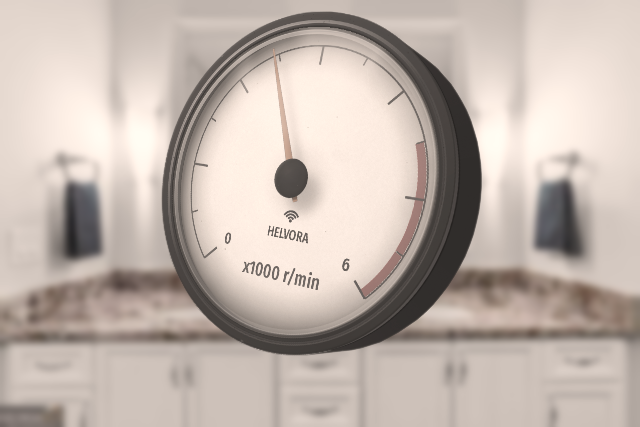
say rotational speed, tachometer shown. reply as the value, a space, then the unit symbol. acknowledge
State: 2500 rpm
